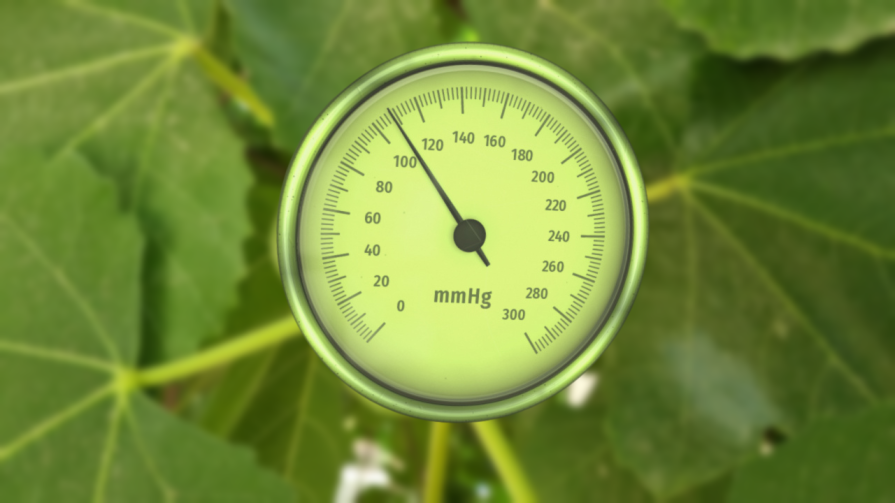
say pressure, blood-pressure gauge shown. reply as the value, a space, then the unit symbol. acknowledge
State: 108 mmHg
